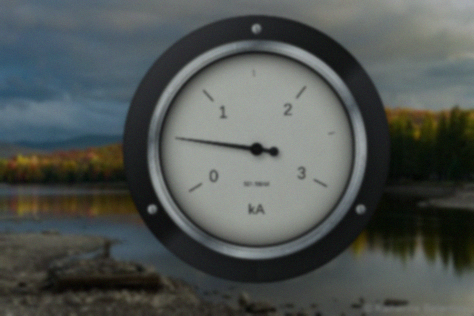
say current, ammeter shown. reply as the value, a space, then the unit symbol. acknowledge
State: 0.5 kA
